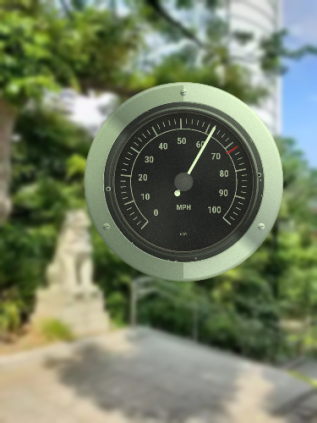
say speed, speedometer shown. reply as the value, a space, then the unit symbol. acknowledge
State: 62 mph
